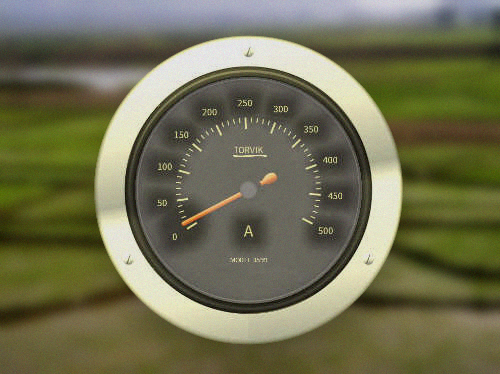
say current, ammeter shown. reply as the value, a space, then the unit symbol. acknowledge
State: 10 A
